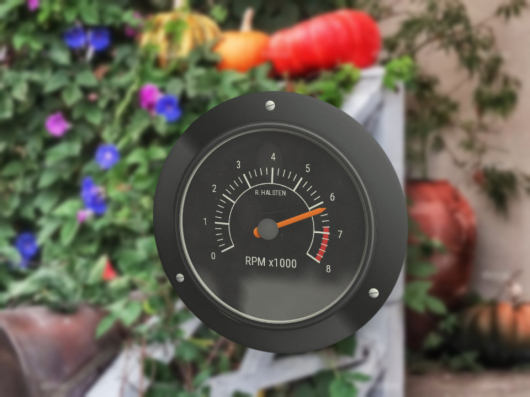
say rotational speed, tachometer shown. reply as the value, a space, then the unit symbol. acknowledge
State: 6200 rpm
